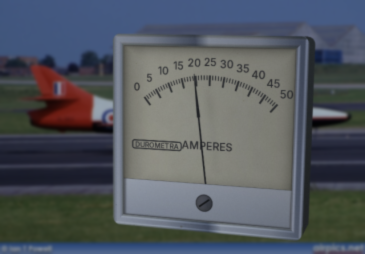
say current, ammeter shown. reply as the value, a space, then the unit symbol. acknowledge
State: 20 A
